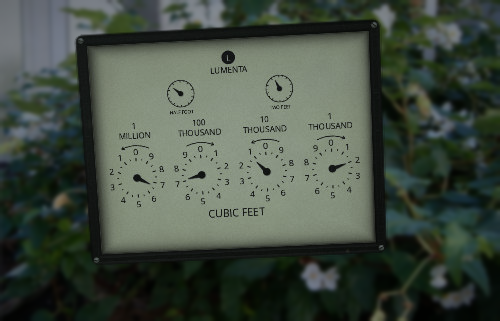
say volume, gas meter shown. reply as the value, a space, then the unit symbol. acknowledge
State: 671200 ft³
